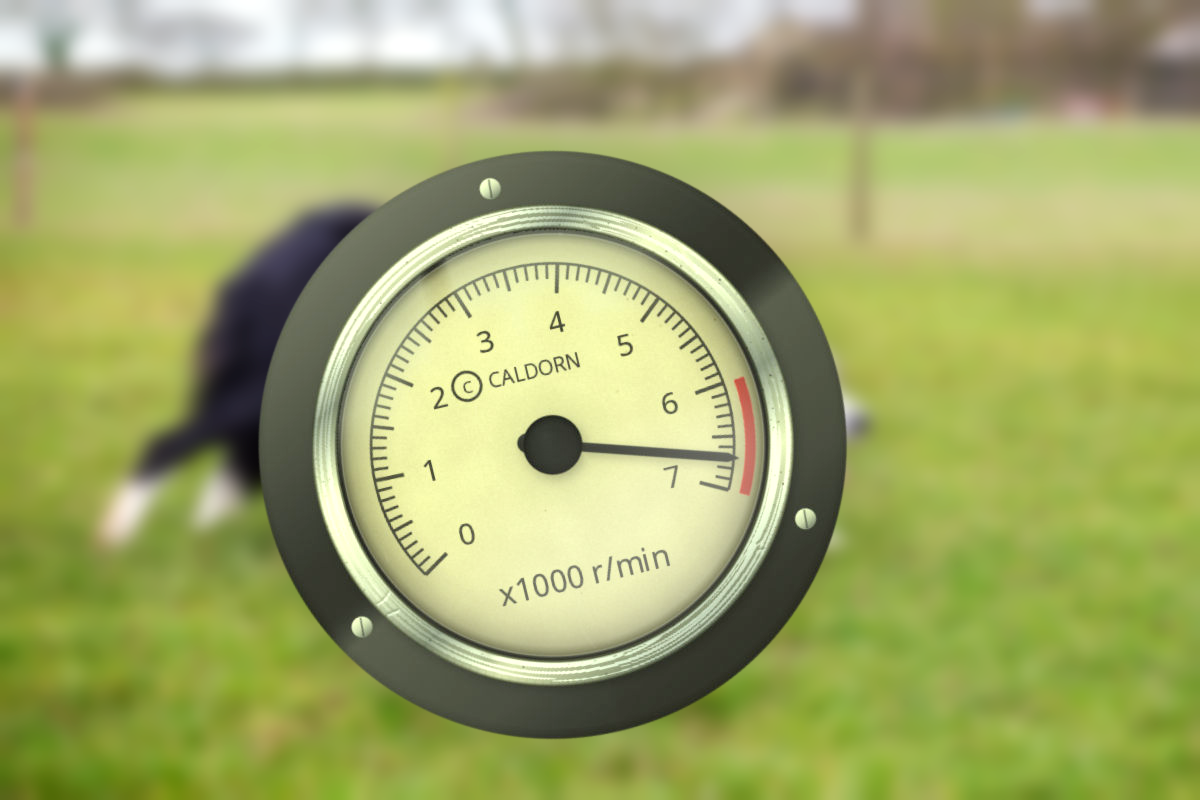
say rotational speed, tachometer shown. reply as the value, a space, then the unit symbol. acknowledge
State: 6700 rpm
